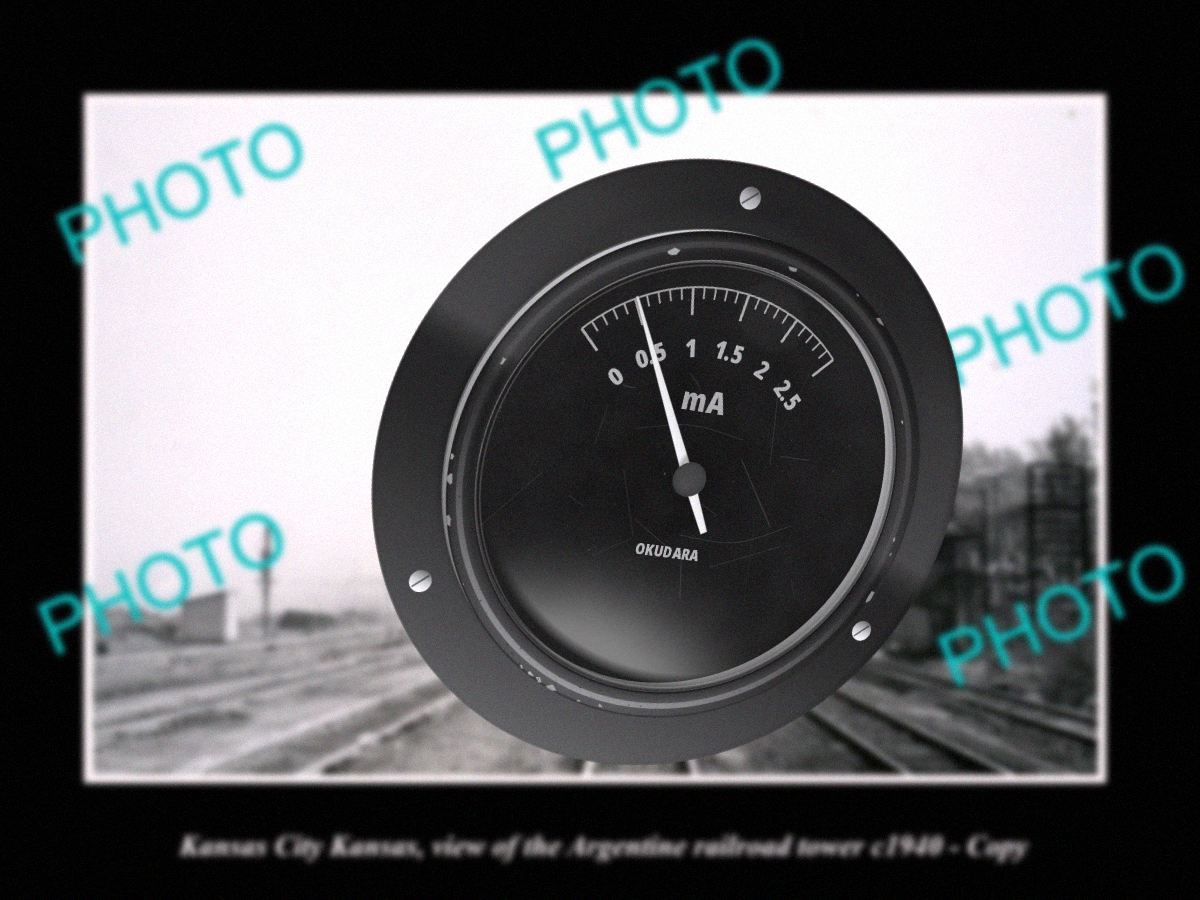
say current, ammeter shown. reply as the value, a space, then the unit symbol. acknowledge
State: 0.5 mA
